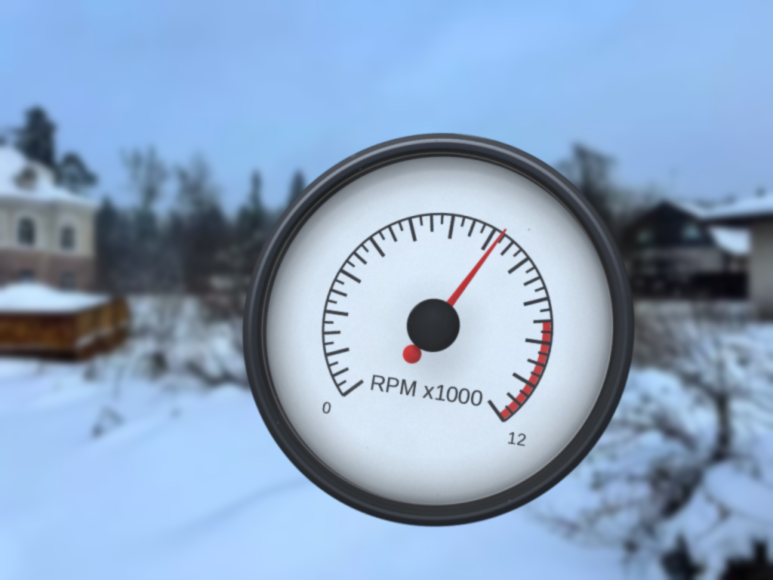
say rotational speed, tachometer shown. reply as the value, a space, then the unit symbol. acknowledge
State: 7250 rpm
